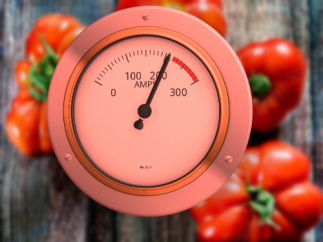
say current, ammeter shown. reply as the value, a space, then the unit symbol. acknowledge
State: 210 A
